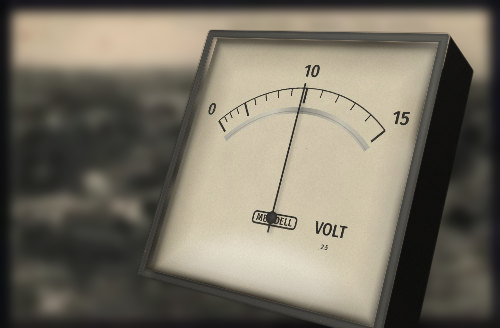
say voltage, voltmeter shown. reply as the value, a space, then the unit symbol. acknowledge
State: 10 V
